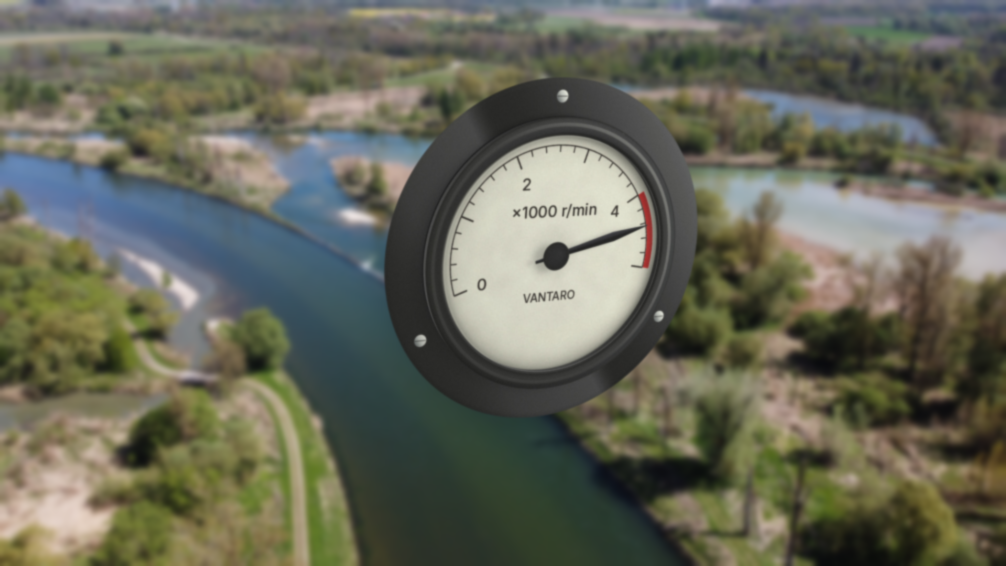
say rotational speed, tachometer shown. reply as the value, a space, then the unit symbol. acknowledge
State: 4400 rpm
